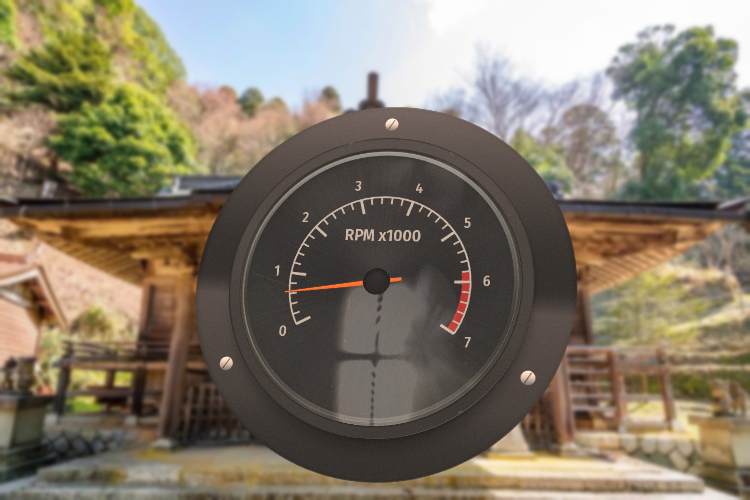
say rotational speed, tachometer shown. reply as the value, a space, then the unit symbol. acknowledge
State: 600 rpm
